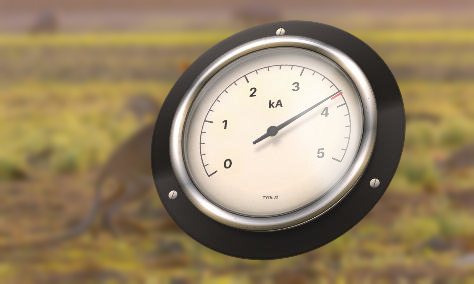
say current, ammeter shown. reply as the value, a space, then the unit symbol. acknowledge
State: 3.8 kA
